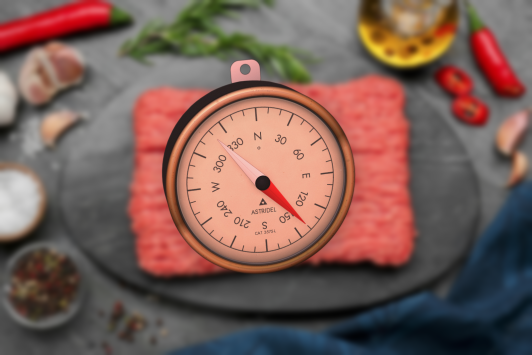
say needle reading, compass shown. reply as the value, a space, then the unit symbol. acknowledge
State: 140 °
